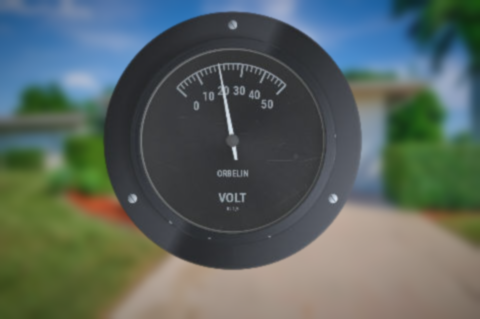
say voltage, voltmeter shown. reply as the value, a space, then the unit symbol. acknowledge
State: 20 V
